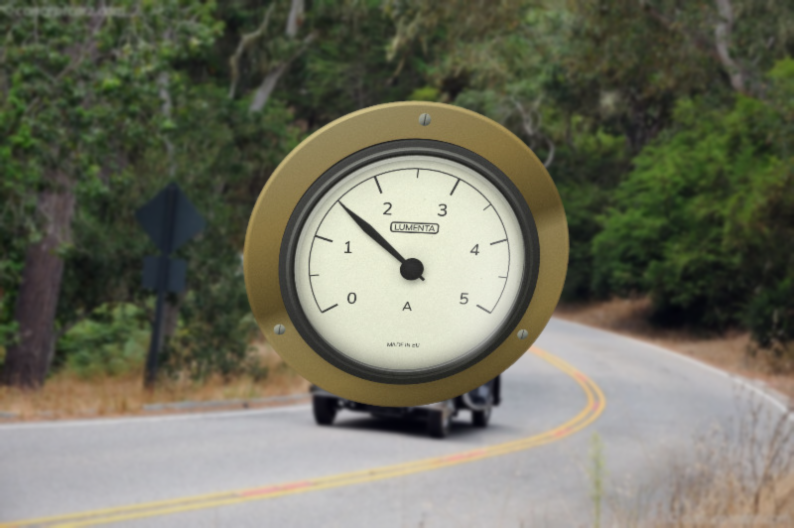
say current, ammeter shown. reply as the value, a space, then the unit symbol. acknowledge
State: 1.5 A
